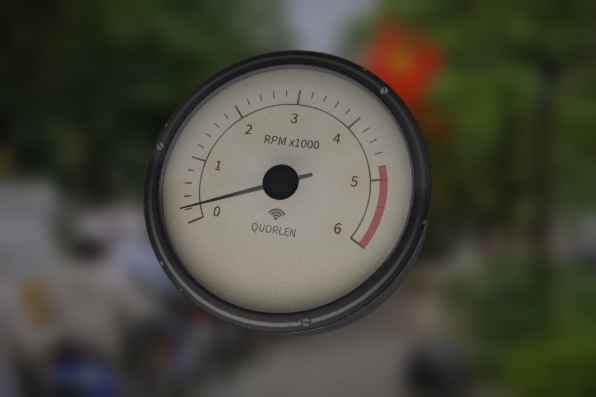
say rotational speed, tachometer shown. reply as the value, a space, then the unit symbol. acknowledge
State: 200 rpm
